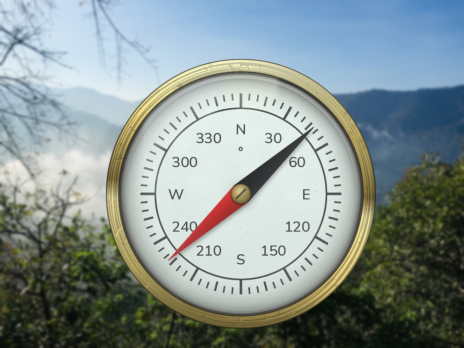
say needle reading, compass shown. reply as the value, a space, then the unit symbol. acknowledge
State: 227.5 °
